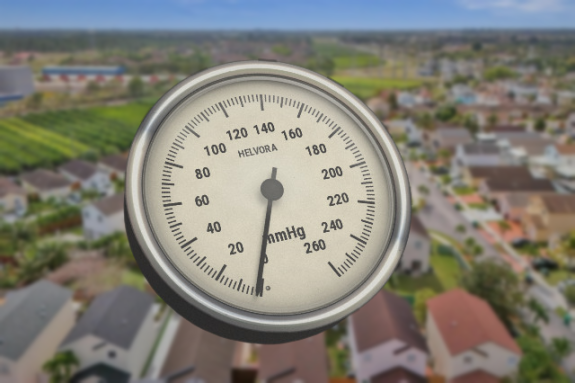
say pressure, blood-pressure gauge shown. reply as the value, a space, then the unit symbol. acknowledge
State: 2 mmHg
